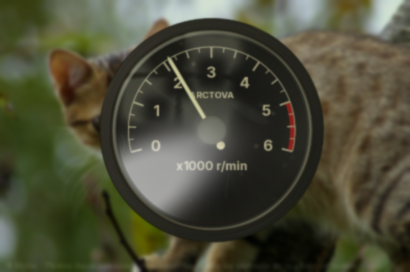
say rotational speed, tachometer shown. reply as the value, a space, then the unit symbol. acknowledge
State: 2125 rpm
